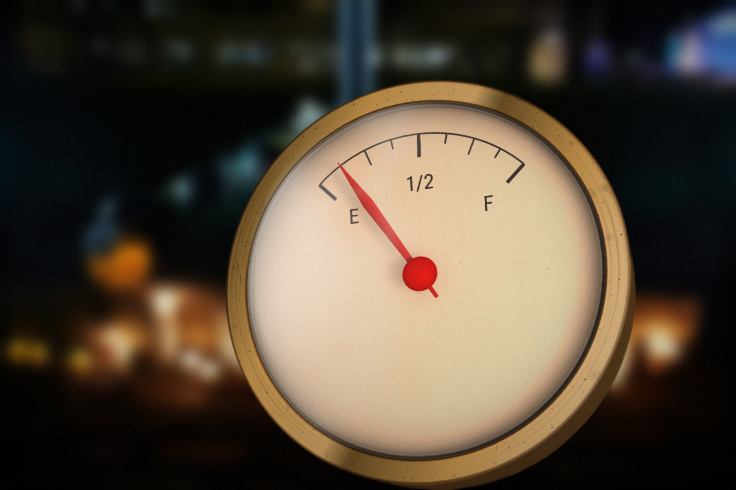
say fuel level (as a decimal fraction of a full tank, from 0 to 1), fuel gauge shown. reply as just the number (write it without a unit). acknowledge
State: 0.125
